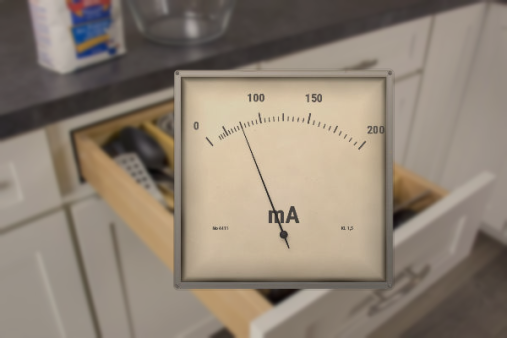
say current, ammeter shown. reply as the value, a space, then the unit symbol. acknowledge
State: 75 mA
